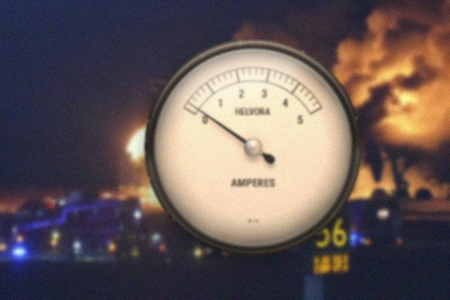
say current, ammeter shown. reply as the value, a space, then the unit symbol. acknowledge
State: 0.2 A
